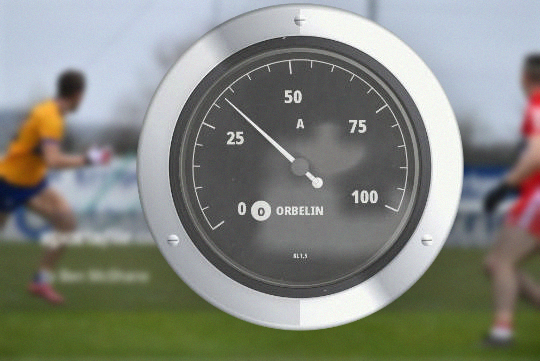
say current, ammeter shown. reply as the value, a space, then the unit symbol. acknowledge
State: 32.5 A
